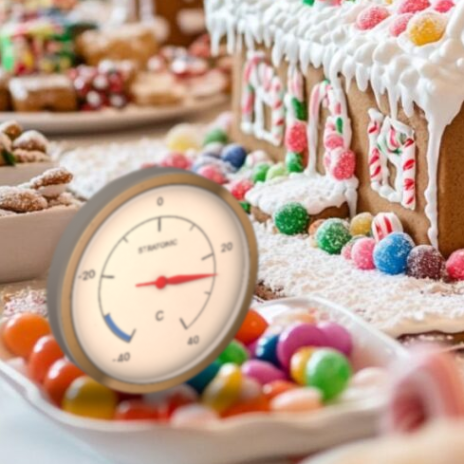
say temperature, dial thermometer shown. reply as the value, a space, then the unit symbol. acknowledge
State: 25 °C
